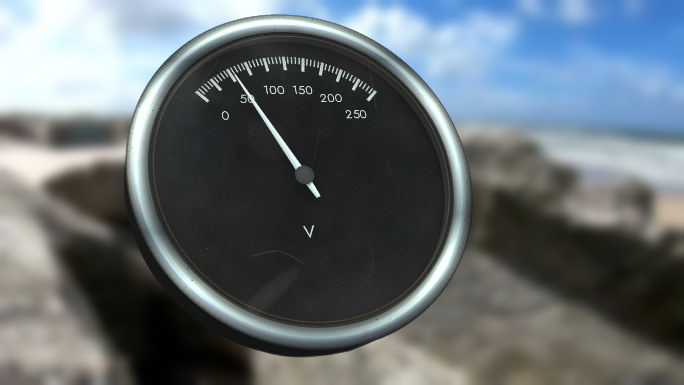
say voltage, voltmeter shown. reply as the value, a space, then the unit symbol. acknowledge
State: 50 V
